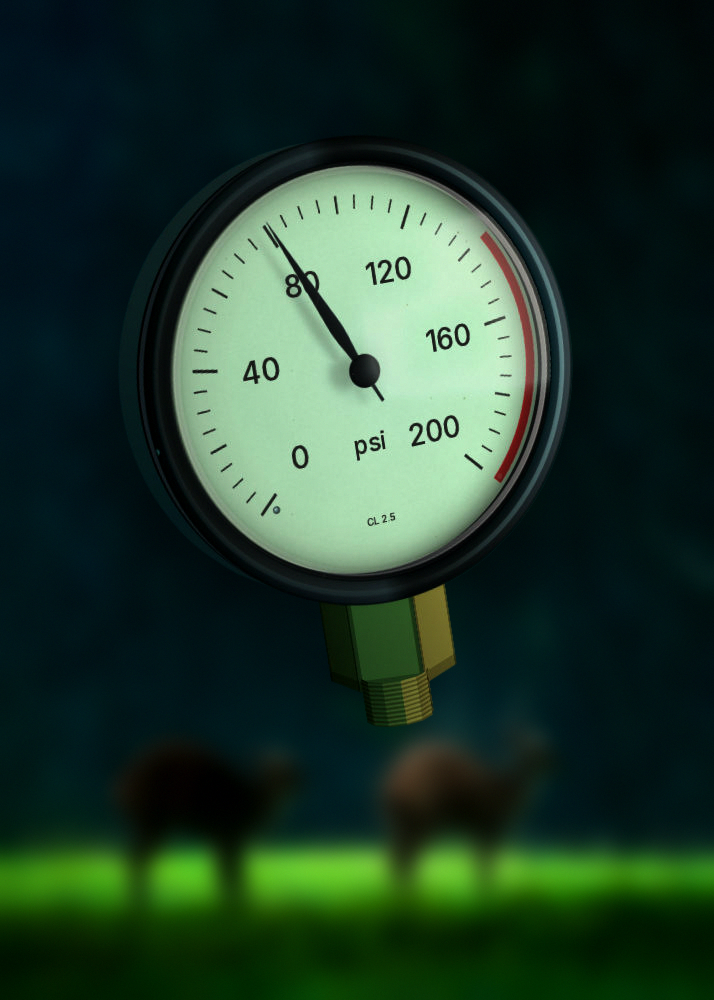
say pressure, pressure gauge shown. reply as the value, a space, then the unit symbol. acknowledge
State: 80 psi
